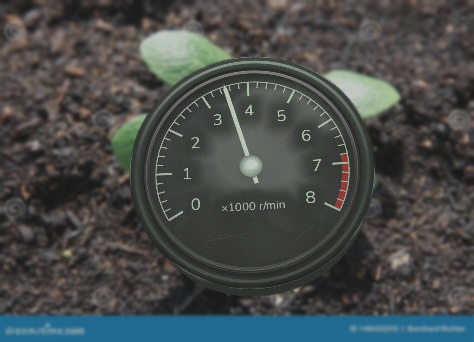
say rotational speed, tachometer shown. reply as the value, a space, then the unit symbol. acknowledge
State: 3500 rpm
